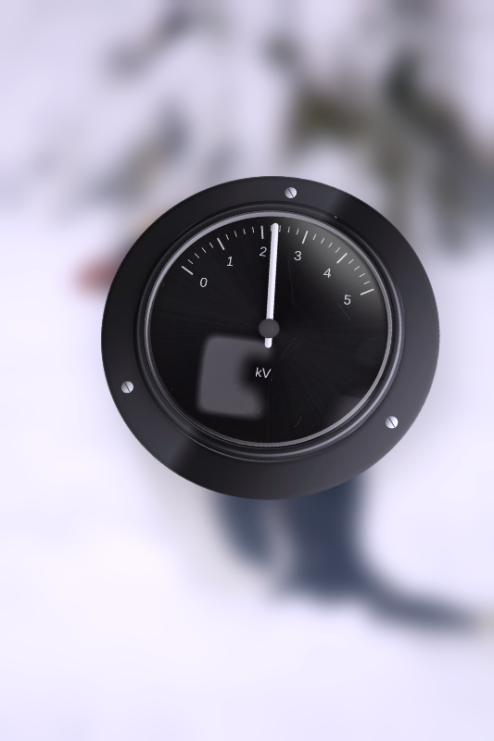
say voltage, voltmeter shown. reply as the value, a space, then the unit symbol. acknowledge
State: 2.3 kV
